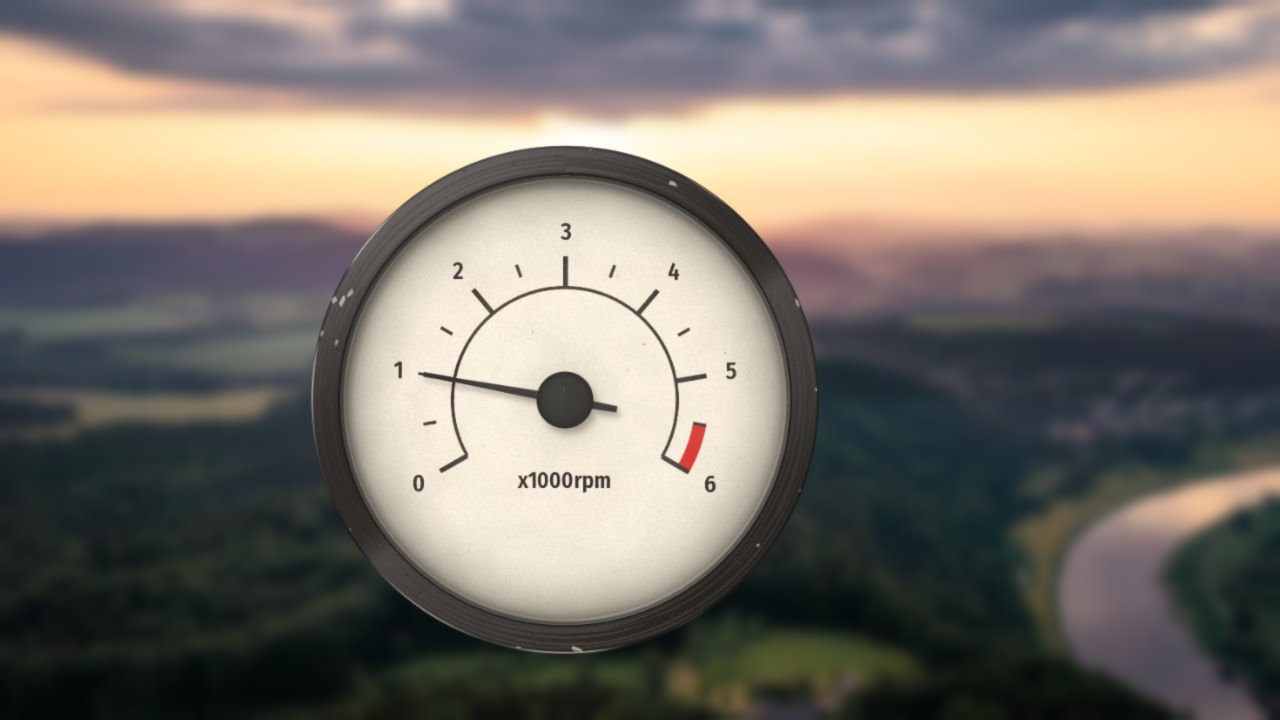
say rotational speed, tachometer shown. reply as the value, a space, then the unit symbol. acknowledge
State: 1000 rpm
